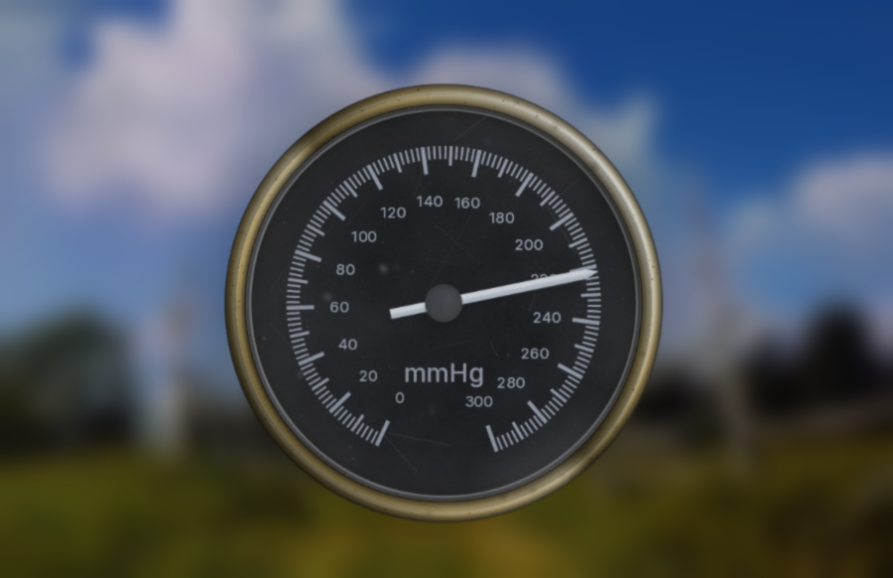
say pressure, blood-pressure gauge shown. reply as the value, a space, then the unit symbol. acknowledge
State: 222 mmHg
